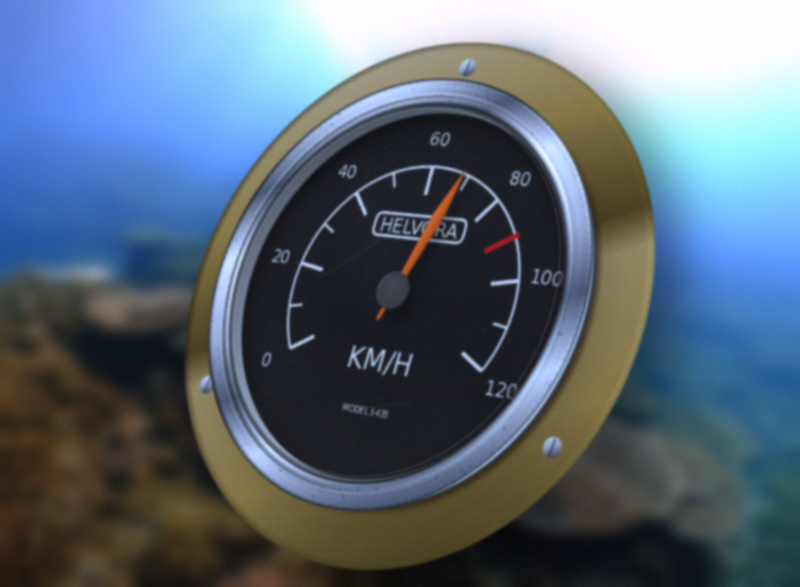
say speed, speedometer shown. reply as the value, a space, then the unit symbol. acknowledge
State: 70 km/h
